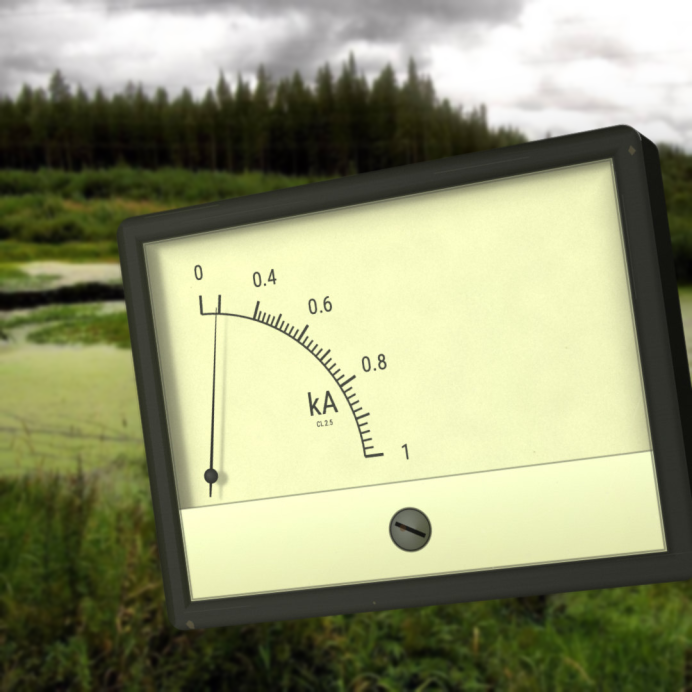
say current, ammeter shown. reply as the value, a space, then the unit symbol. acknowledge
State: 0.2 kA
